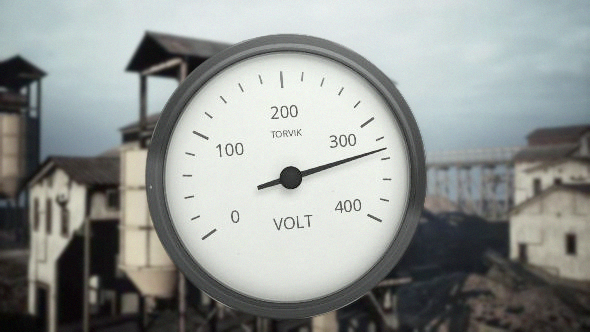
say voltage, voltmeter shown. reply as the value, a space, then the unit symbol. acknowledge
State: 330 V
